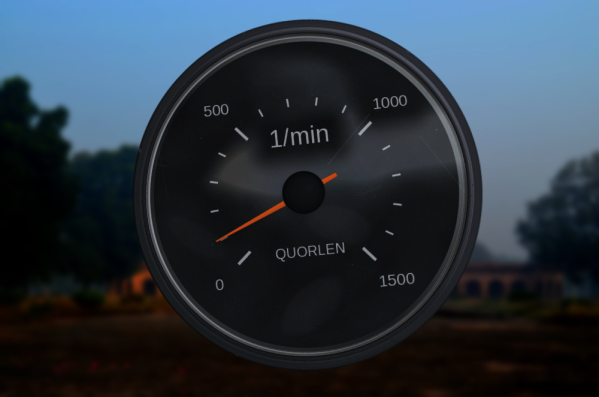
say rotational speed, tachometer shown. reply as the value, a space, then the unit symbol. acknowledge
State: 100 rpm
